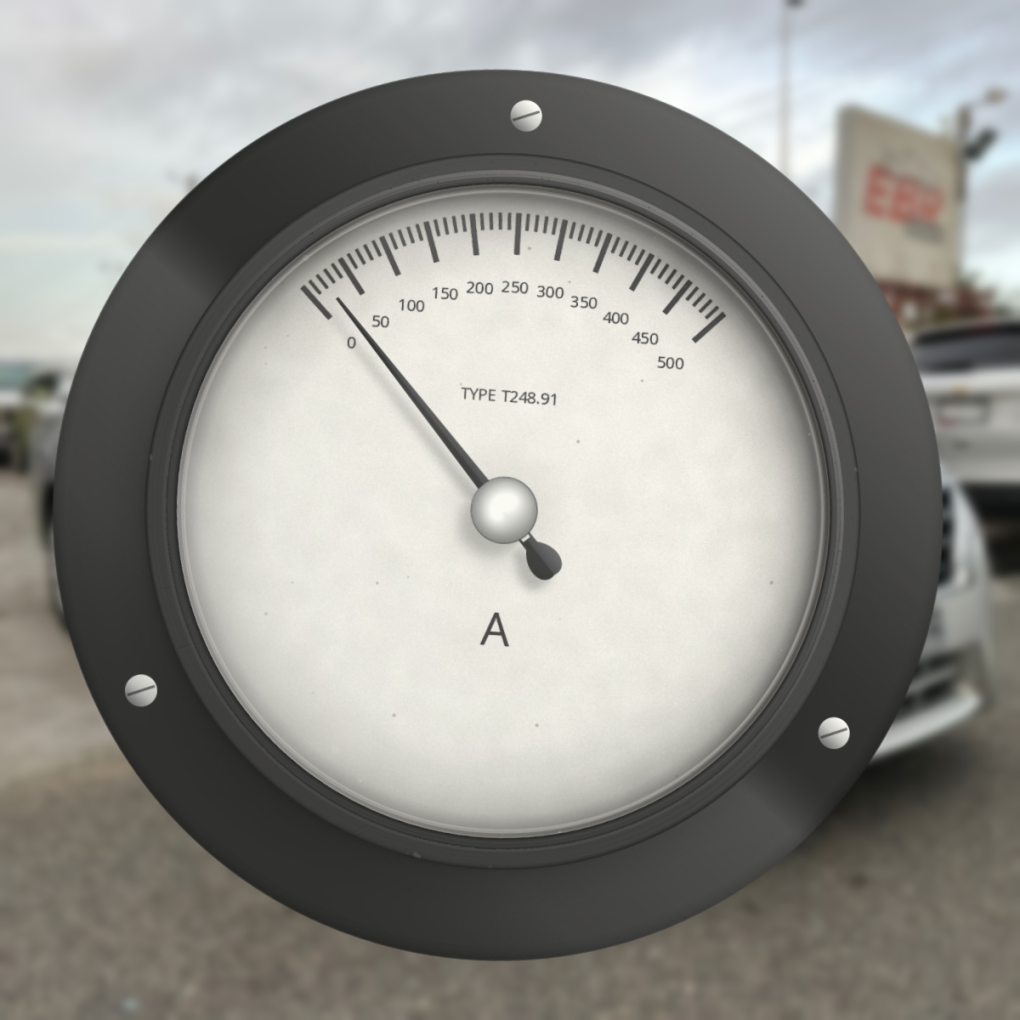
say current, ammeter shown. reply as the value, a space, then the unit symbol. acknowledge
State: 20 A
